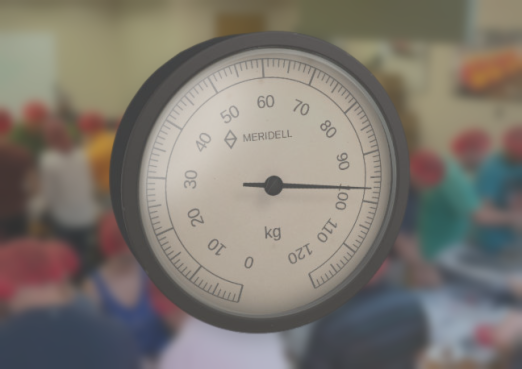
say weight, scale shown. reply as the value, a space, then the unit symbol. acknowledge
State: 97 kg
